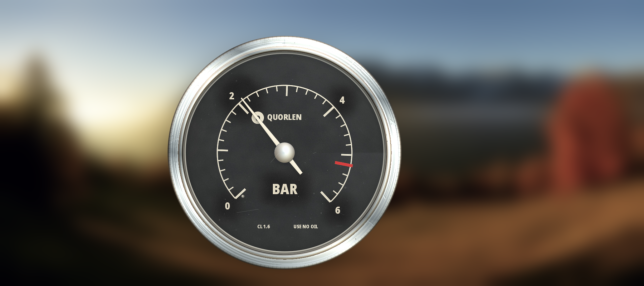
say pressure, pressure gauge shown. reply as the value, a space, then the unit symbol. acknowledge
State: 2.1 bar
